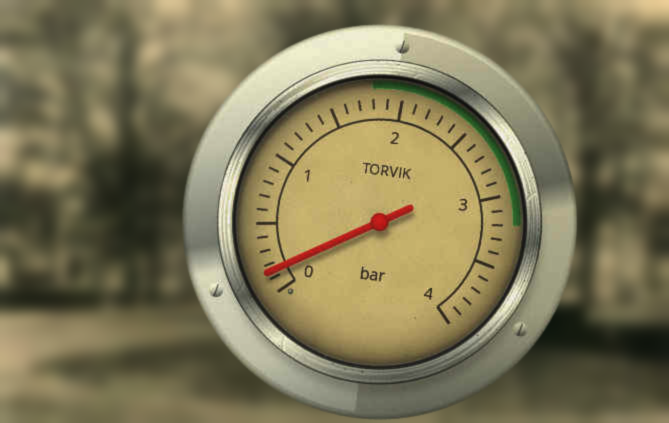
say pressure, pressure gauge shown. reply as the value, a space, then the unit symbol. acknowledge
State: 0.15 bar
